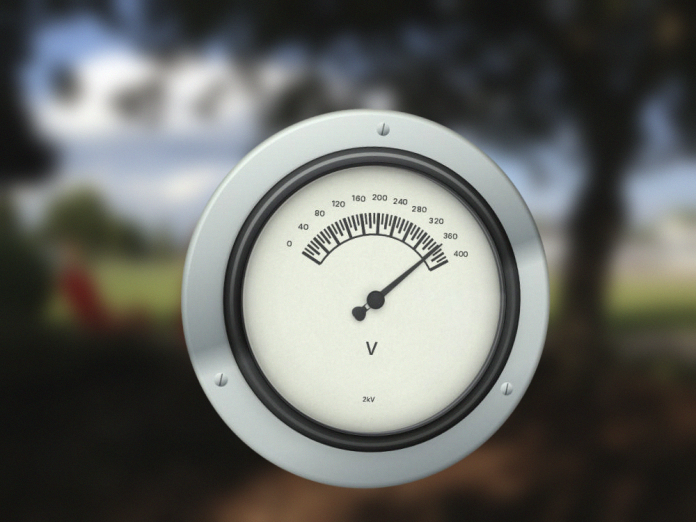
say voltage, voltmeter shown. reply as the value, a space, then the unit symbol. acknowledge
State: 360 V
